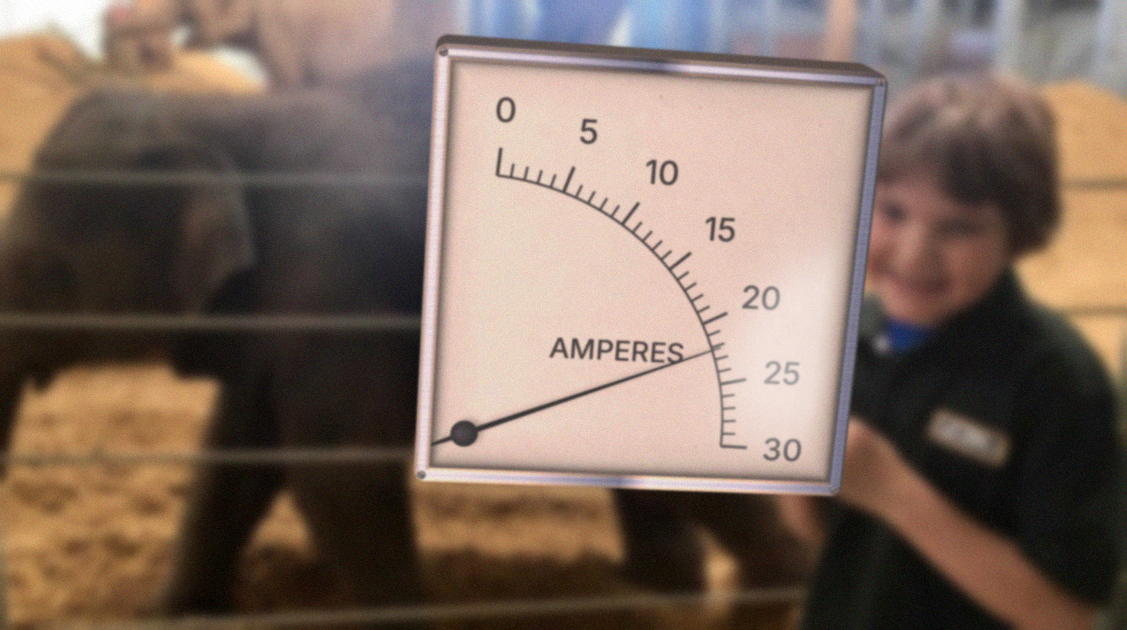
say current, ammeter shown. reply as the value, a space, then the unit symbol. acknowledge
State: 22 A
